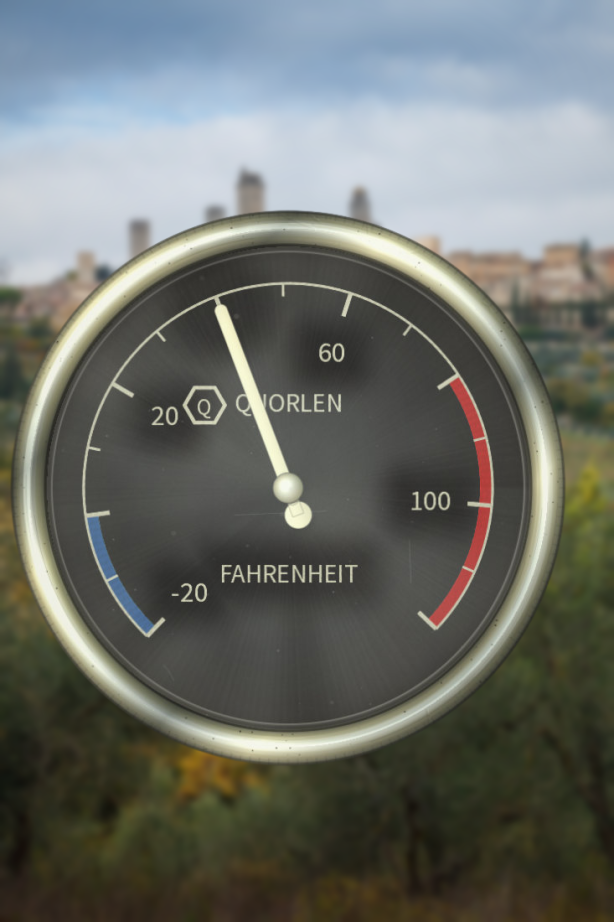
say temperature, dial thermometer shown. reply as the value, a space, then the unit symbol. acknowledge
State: 40 °F
